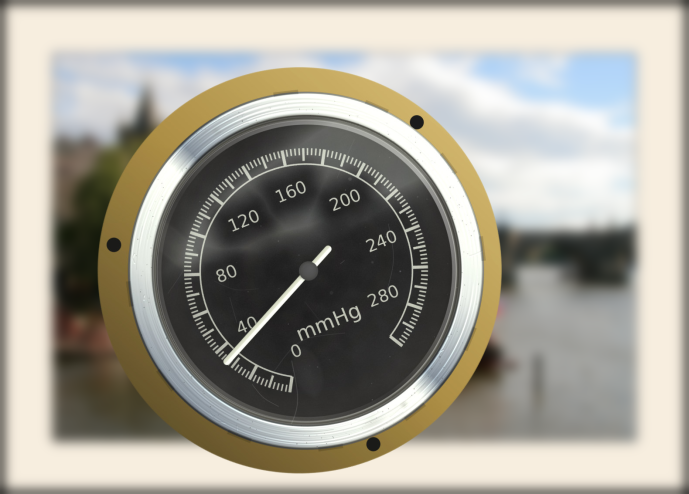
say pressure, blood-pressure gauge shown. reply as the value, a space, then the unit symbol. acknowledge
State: 34 mmHg
